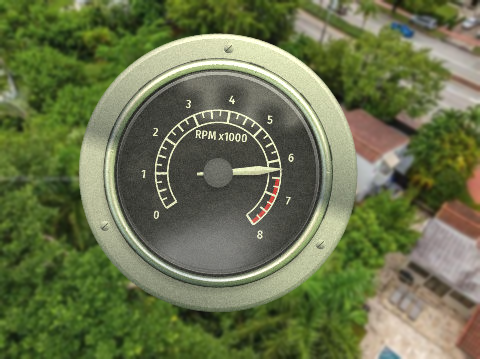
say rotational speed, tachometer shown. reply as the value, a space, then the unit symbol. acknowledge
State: 6250 rpm
